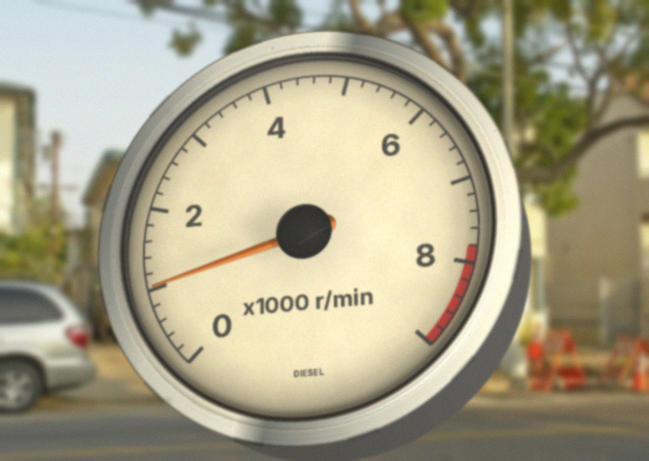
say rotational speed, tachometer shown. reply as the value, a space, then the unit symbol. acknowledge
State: 1000 rpm
